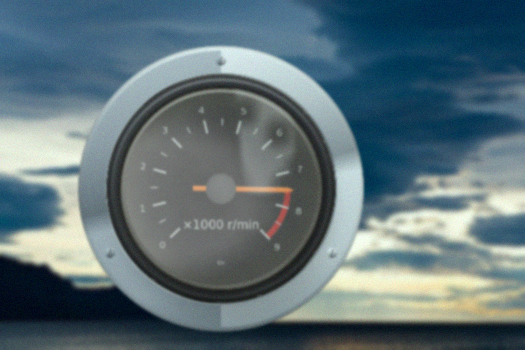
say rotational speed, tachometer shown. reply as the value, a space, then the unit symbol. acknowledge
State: 7500 rpm
